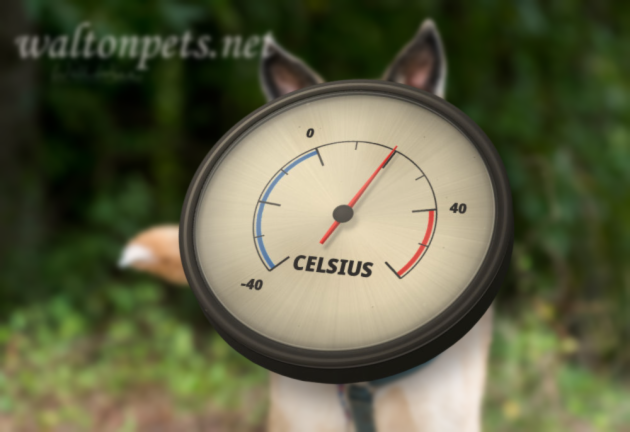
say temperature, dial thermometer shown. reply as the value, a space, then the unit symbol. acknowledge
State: 20 °C
